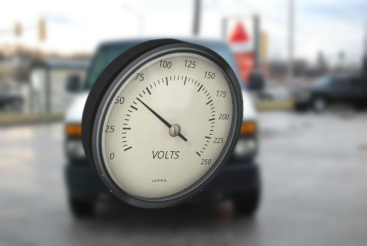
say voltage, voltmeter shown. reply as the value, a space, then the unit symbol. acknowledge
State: 60 V
